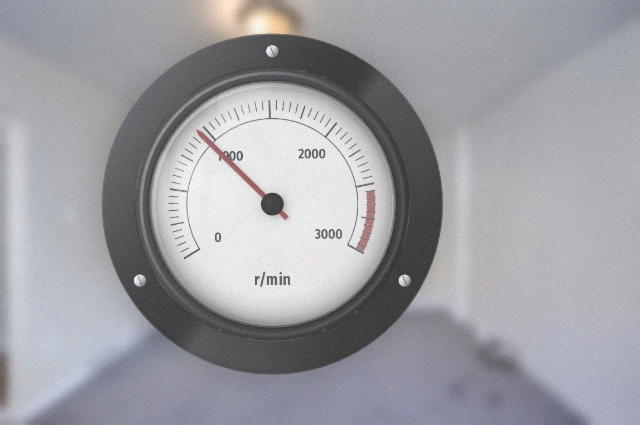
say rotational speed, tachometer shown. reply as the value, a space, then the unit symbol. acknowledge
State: 950 rpm
